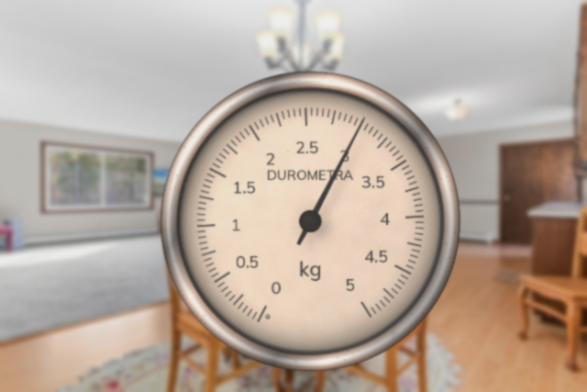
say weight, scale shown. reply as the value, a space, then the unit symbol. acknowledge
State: 3 kg
